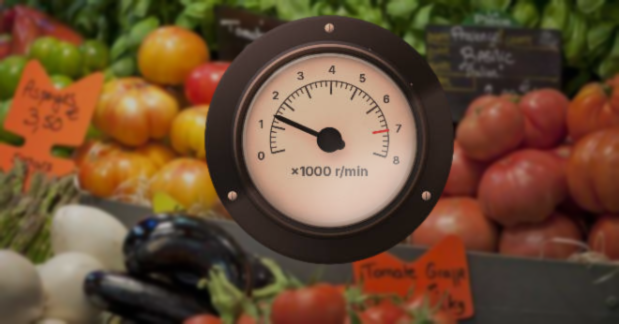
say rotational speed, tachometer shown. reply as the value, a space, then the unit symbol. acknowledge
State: 1400 rpm
